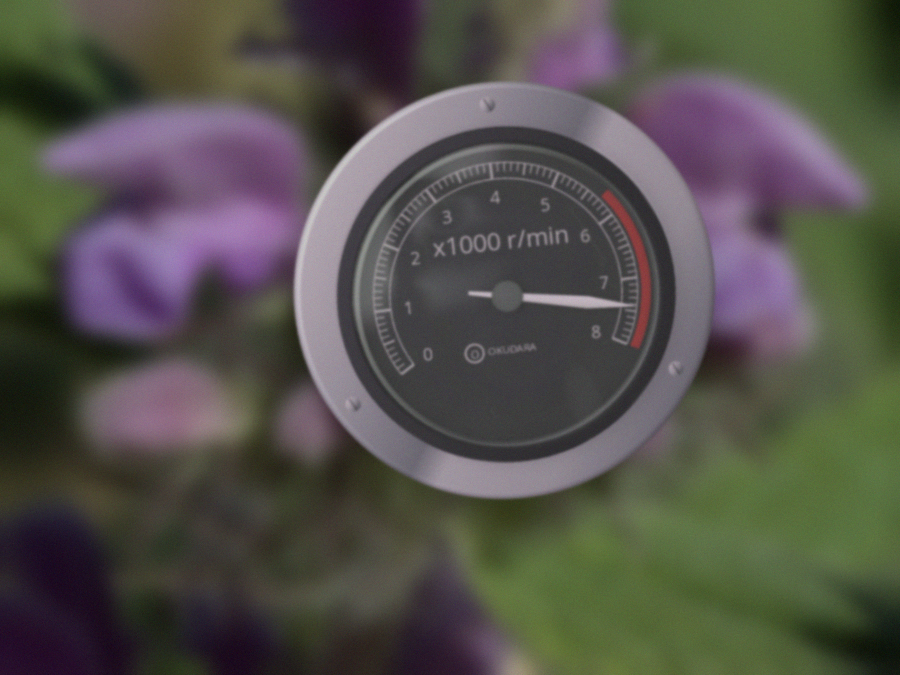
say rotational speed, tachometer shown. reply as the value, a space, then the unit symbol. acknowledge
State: 7400 rpm
